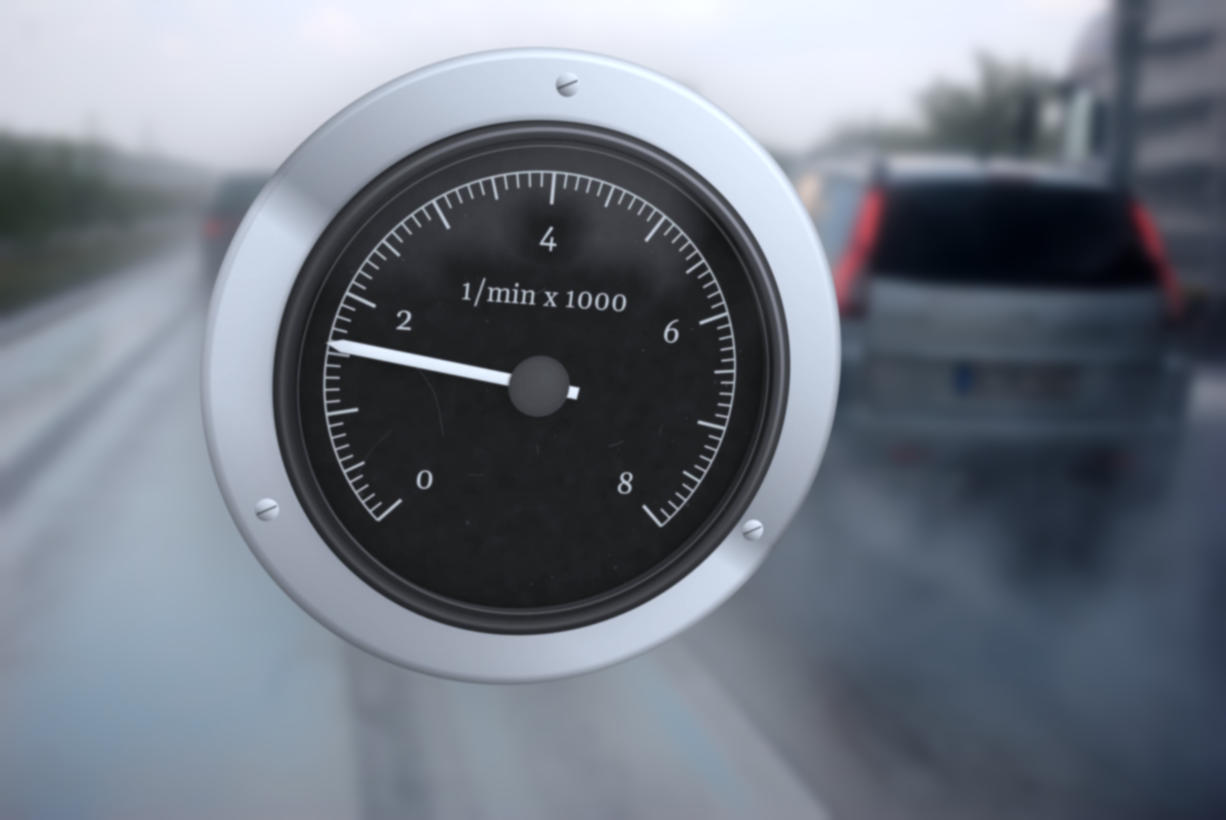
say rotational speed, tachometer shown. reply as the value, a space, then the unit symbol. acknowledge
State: 1600 rpm
